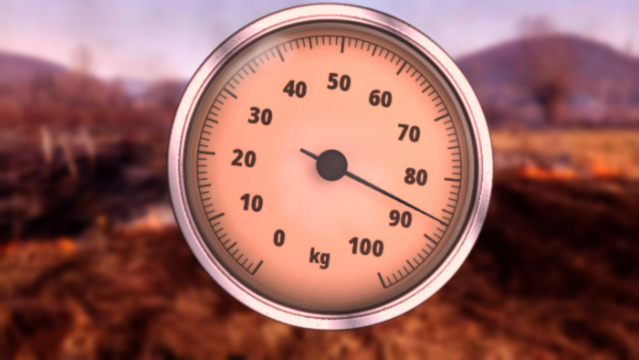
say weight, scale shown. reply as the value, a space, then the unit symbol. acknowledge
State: 87 kg
